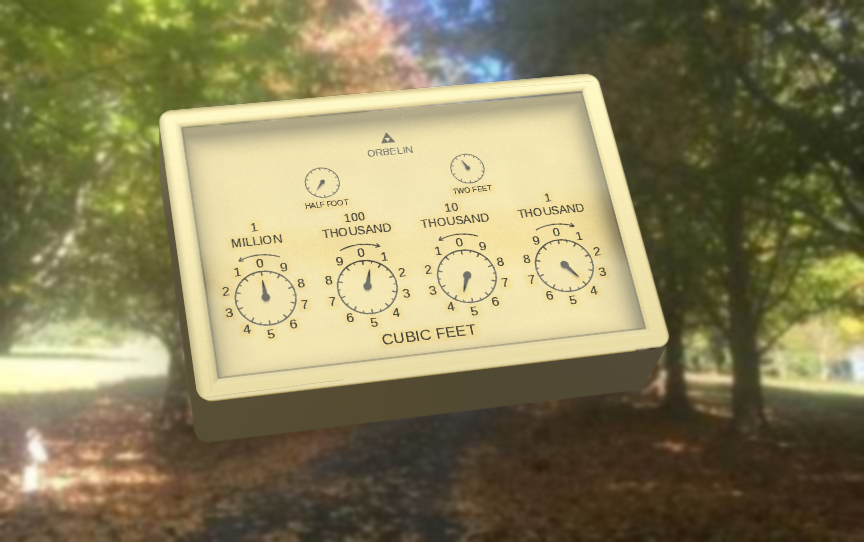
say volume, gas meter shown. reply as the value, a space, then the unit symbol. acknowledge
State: 4400 ft³
